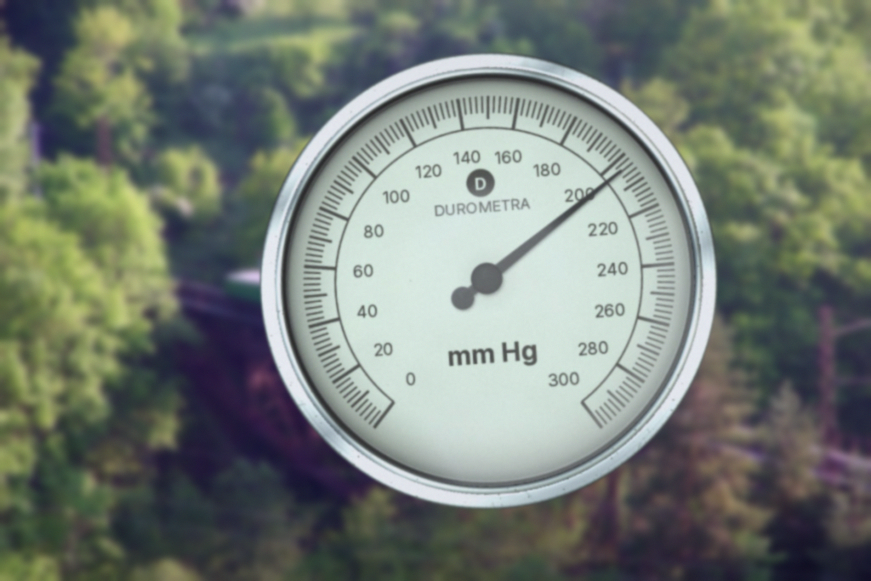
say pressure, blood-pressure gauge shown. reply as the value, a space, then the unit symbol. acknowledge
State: 204 mmHg
